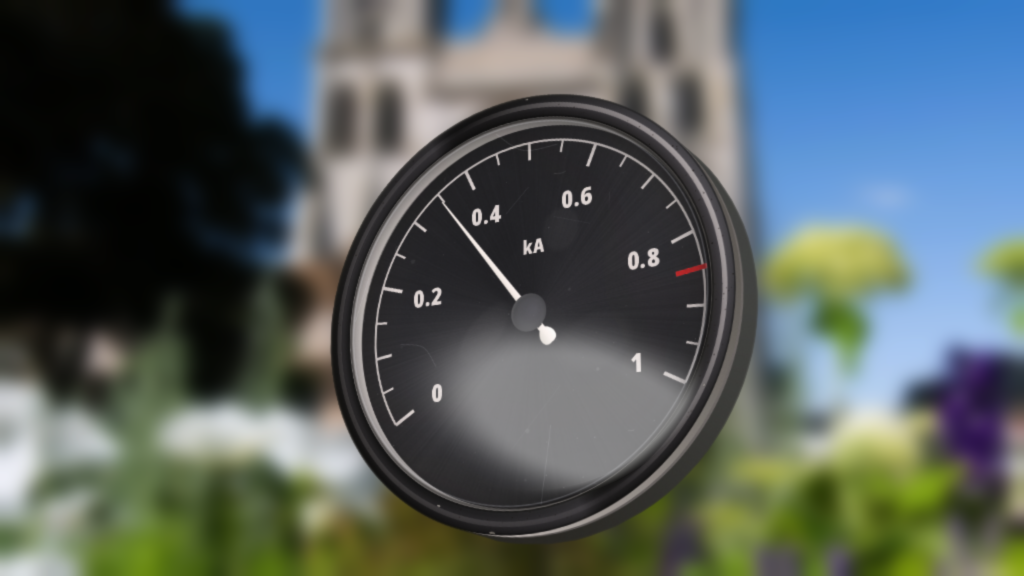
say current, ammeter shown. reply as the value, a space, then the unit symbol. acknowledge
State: 0.35 kA
